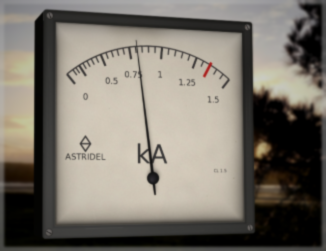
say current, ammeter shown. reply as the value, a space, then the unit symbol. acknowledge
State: 0.8 kA
